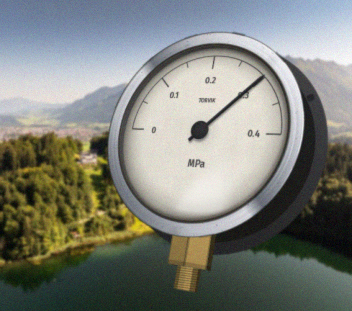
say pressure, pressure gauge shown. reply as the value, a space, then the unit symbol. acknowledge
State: 0.3 MPa
